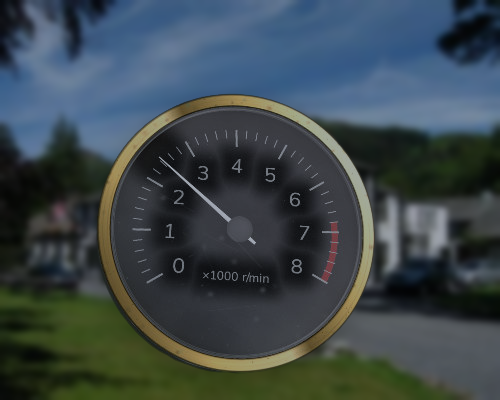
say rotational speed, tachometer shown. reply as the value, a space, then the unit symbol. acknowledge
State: 2400 rpm
